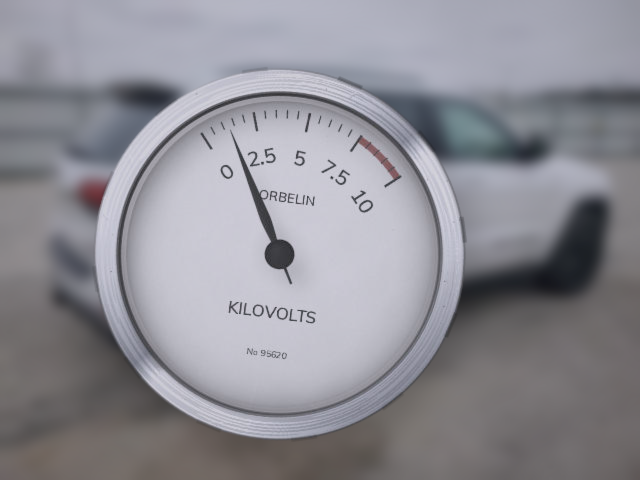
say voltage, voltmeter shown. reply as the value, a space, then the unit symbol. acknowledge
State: 1.25 kV
